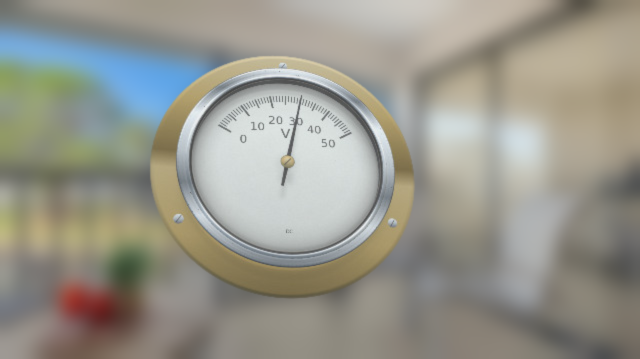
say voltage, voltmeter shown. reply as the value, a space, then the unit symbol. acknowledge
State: 30 V
